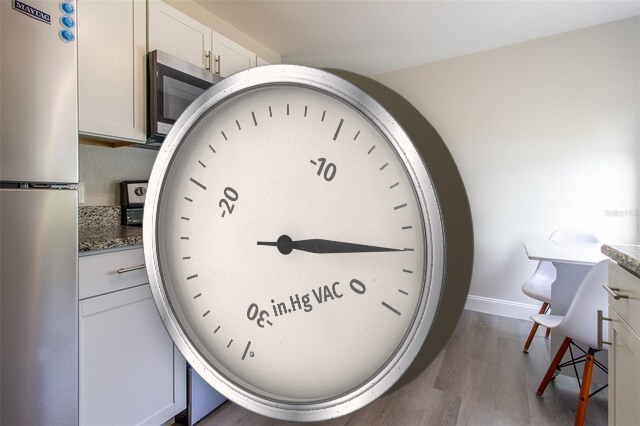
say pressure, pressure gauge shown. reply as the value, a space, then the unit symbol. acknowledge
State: -3 inHg
